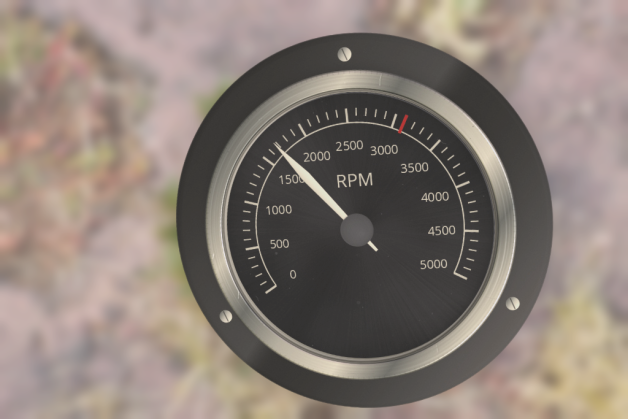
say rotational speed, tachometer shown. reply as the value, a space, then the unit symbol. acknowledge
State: 1700 rpm
